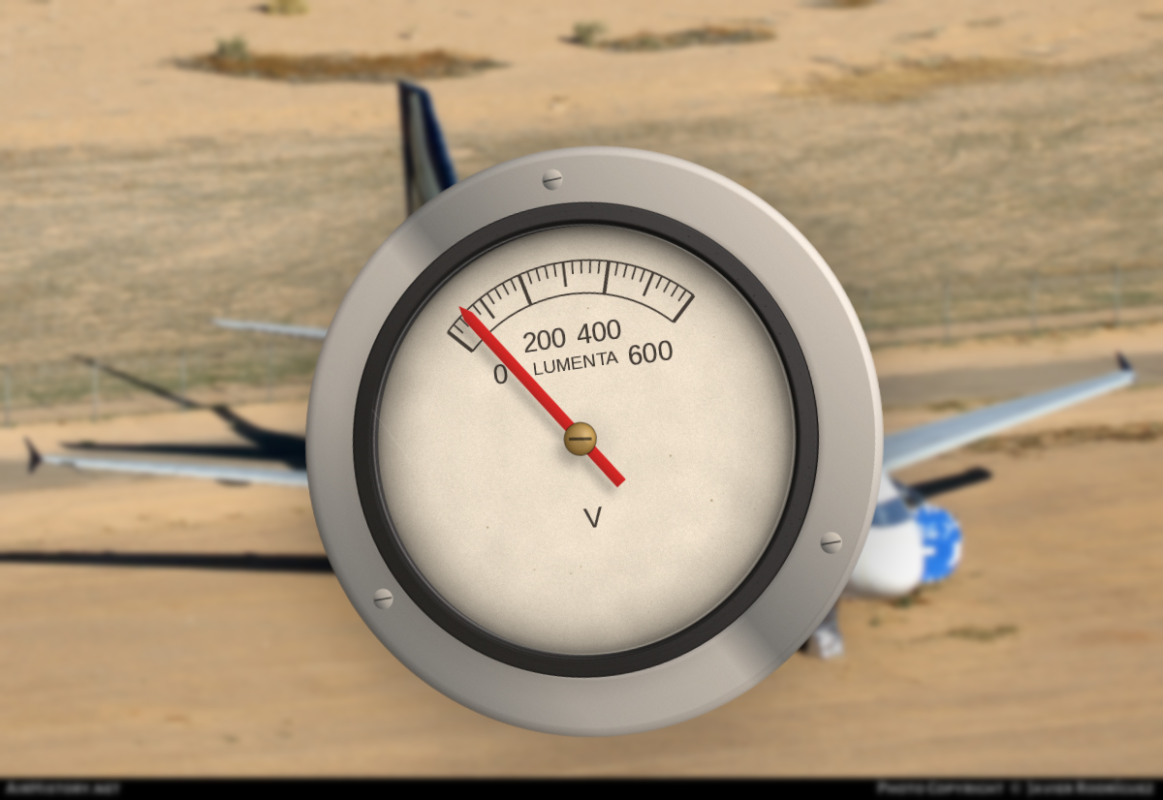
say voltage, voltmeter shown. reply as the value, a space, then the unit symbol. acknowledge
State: 60 V
